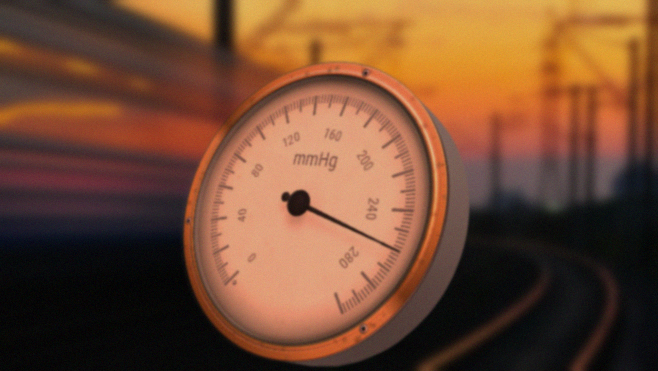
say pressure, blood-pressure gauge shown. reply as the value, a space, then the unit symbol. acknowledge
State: 260 mmHg
